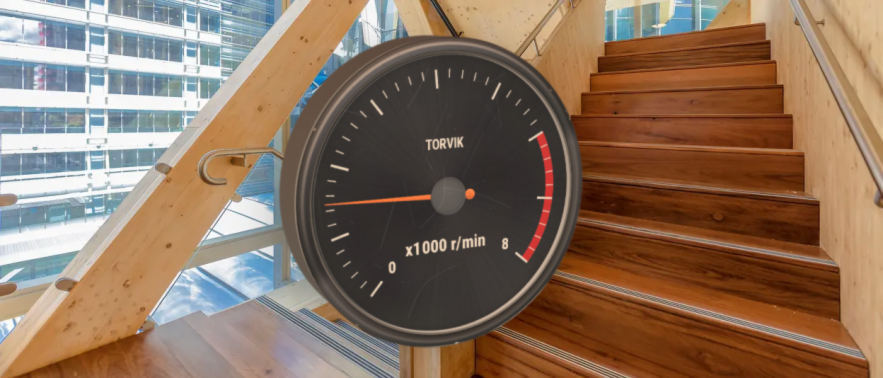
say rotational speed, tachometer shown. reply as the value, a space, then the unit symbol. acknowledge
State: 1500 rpm
